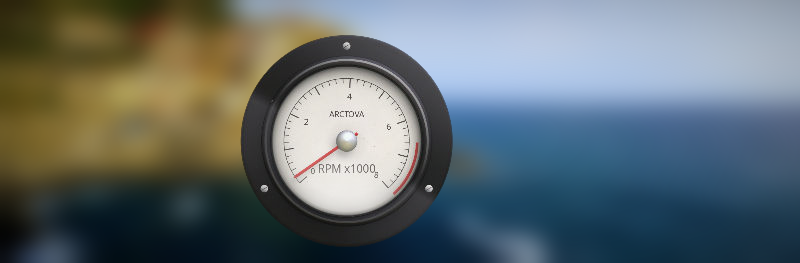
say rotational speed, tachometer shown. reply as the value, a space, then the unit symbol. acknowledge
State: 200 rpm
